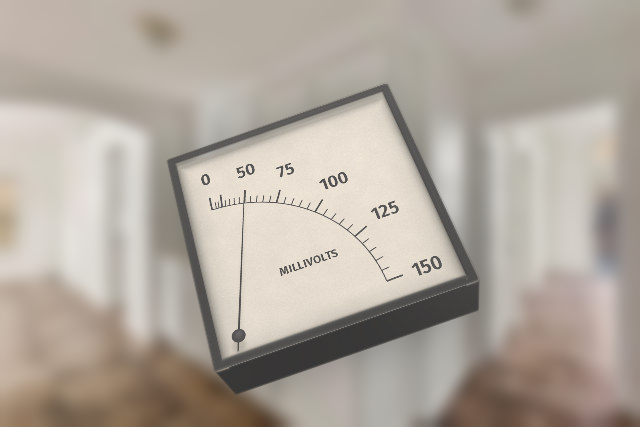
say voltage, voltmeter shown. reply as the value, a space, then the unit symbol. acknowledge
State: 50 mV
